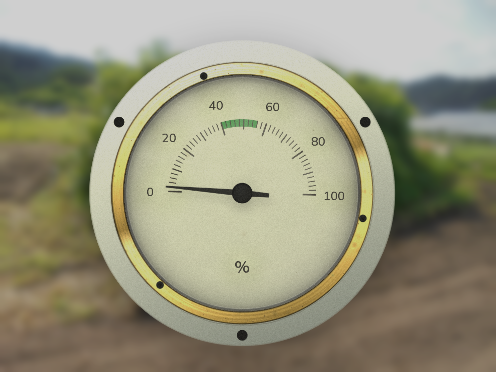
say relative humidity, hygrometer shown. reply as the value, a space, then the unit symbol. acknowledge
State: 2 %
